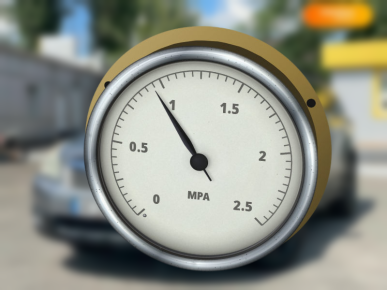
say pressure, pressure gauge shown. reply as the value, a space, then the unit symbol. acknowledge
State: 0.95 MPa
